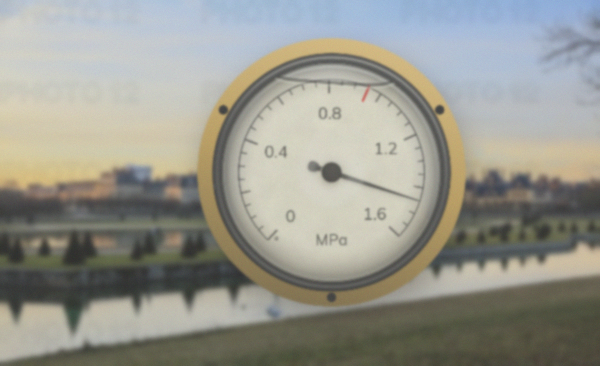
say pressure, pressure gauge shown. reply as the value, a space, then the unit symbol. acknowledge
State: 1.45 MPa
